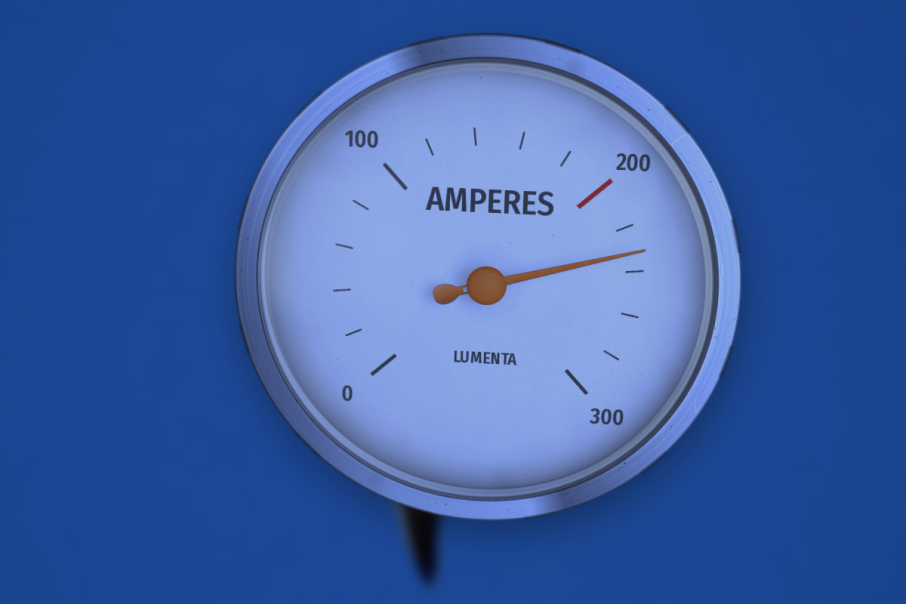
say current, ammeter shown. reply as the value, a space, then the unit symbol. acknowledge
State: 230 A
